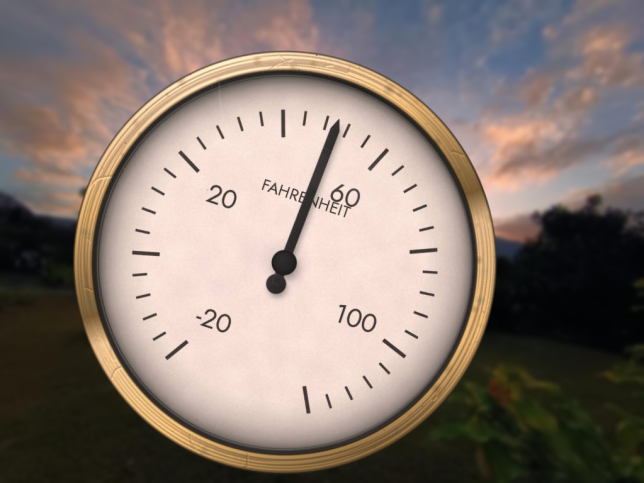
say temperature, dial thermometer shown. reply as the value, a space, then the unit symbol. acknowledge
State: 50 °F
